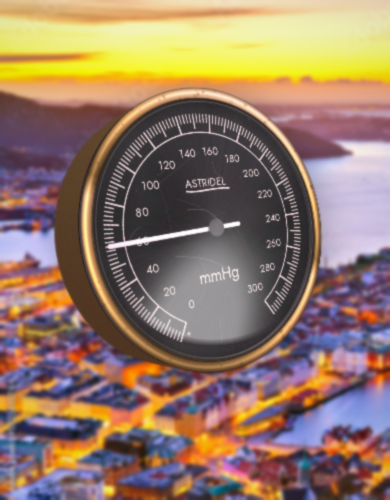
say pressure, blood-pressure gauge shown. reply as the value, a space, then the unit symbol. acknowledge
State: 60 mmHg
